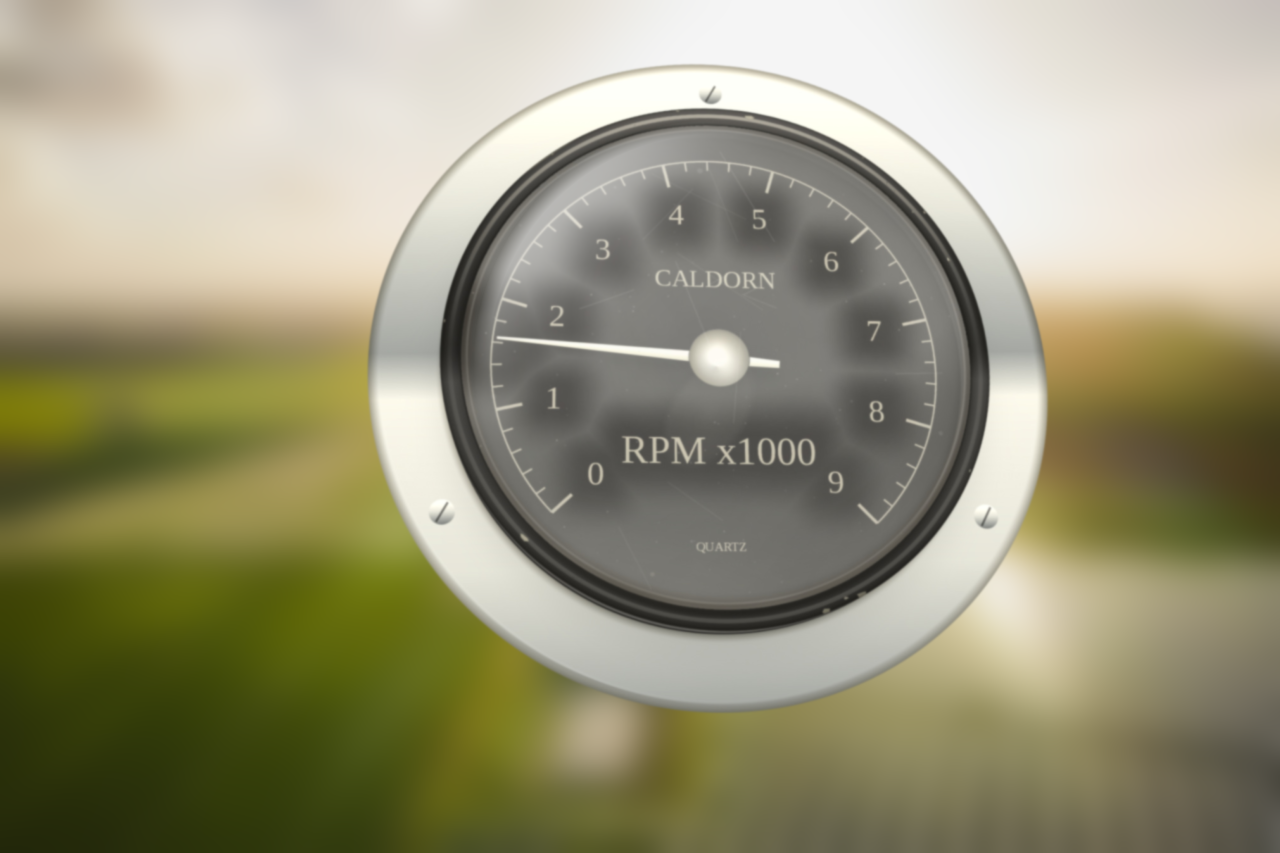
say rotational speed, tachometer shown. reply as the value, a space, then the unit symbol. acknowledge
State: 1600 rpm
